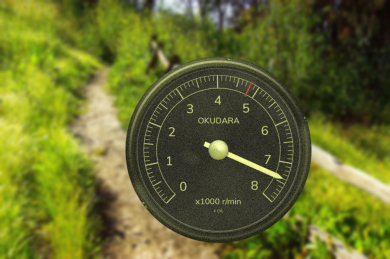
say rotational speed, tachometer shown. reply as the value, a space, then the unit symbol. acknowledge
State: 7400 rpm
